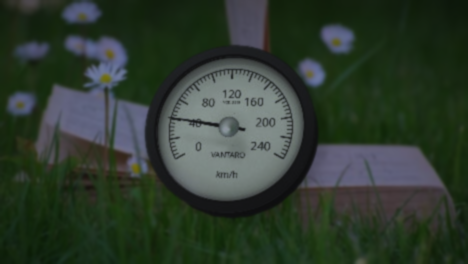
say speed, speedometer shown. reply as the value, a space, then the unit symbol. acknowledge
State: 40 km/h
